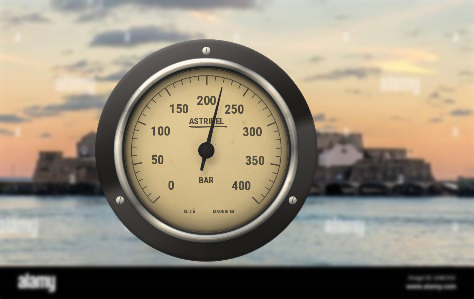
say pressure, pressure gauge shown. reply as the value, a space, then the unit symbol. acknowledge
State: 220 bar
